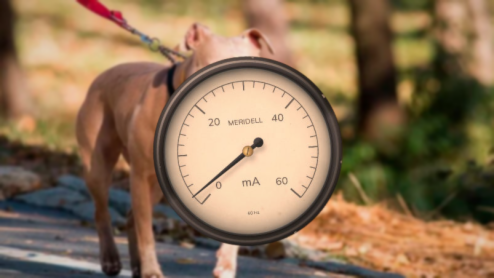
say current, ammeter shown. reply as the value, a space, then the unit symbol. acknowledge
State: 2 mA
